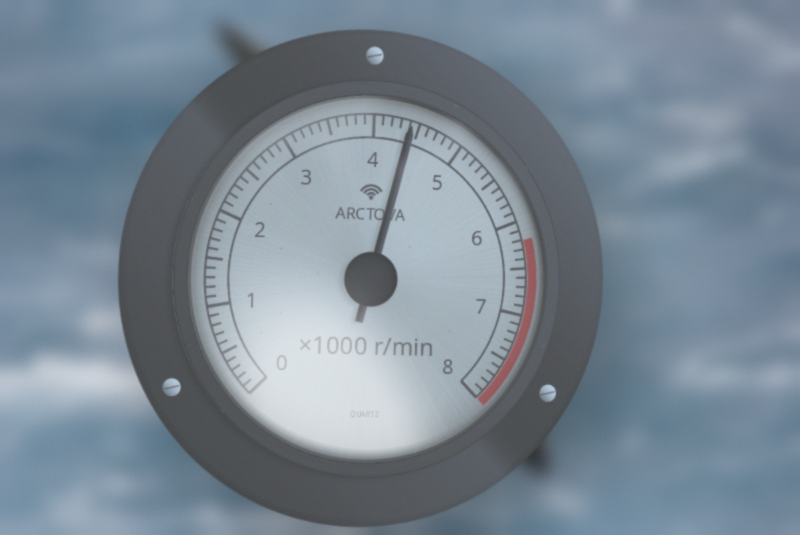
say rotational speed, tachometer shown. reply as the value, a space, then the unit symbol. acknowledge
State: 4400 rpm
